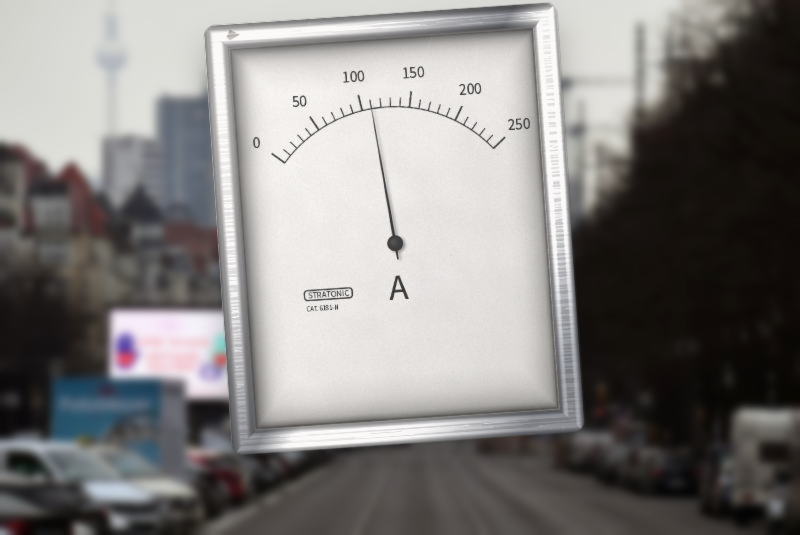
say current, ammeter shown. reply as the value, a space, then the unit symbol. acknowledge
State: 110 A
